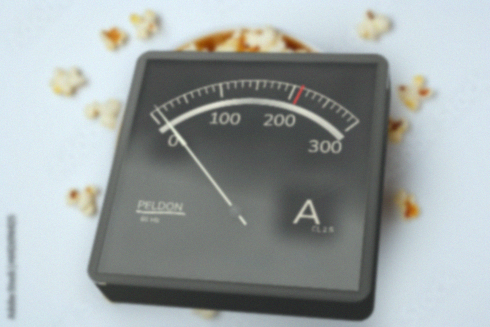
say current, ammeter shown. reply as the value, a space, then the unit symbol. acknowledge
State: 10 A
